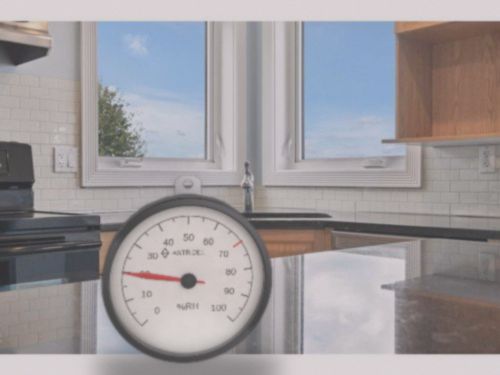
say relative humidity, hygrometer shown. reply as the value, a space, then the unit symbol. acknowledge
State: 20 %
